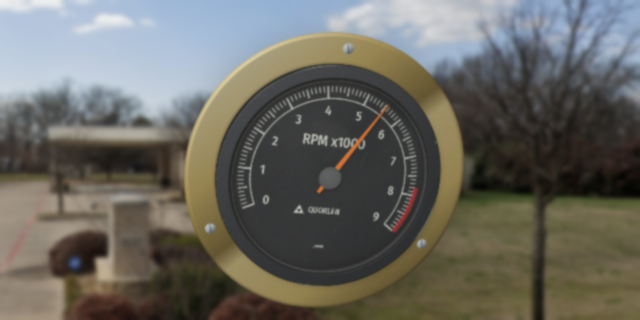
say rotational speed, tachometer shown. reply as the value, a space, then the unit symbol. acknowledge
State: 5500 rpm
